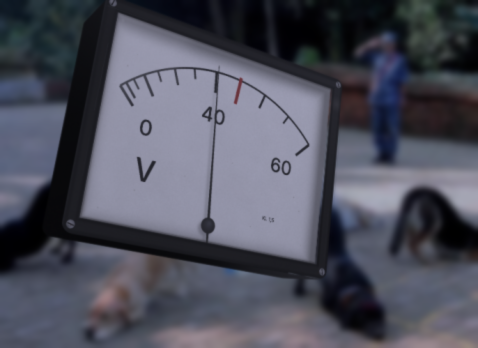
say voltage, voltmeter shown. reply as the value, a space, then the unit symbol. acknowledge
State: 40 V
